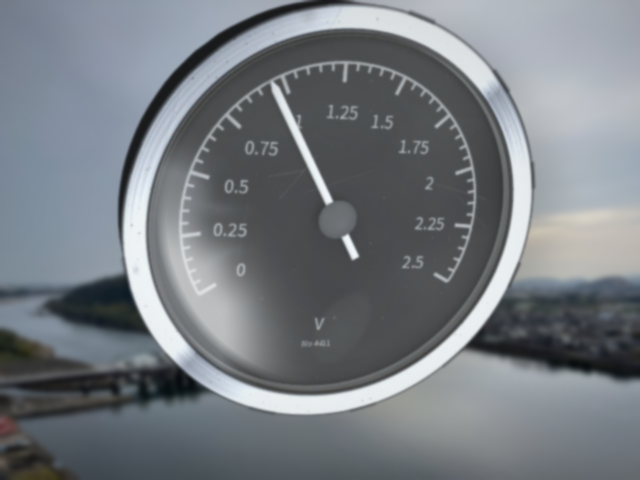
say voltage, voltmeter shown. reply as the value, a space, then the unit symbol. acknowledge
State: 0.95 V
